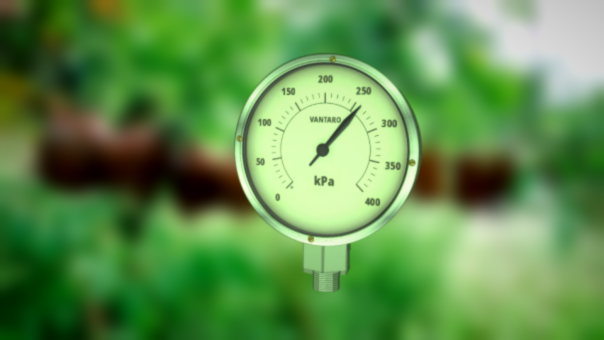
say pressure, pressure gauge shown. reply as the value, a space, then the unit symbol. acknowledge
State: 260 kPa
